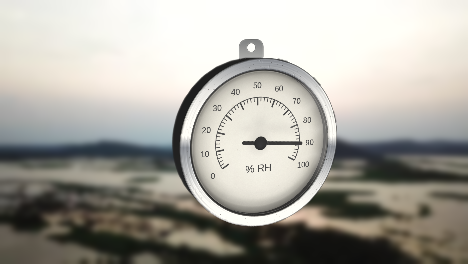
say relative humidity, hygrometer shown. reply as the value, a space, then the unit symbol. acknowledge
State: 90 %
